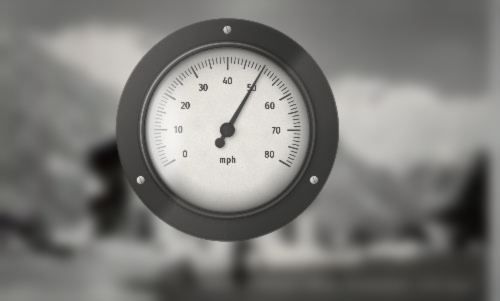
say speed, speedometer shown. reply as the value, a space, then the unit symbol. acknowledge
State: 50 mph
